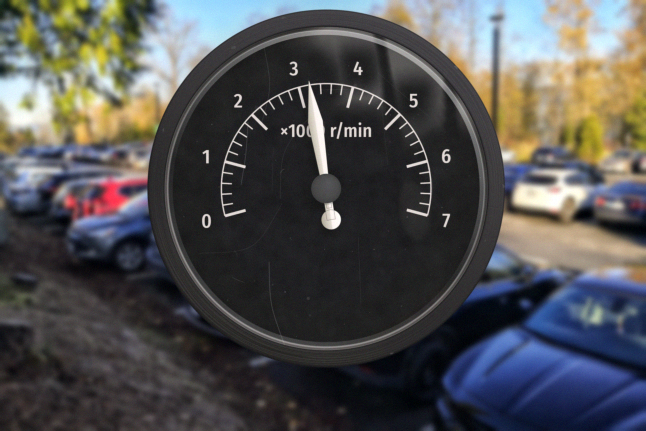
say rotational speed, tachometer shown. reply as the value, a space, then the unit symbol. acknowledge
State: 3200 rpm
